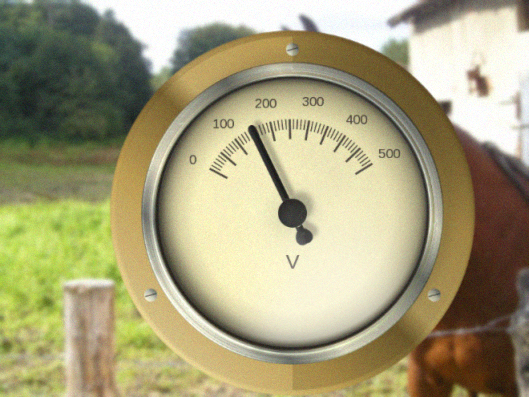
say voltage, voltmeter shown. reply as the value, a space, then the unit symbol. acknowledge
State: 150 V
